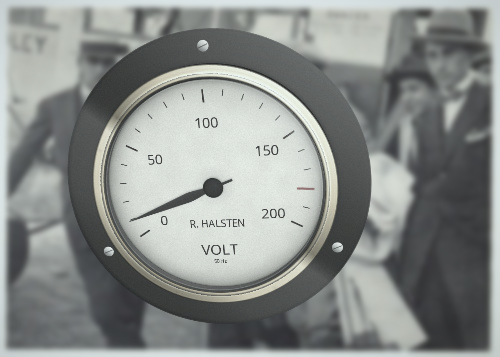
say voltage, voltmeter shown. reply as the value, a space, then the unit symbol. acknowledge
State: 10 V
